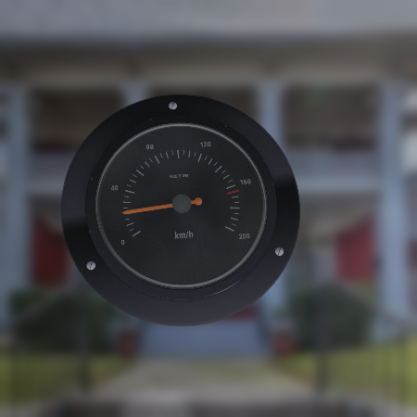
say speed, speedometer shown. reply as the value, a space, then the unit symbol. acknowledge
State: 20 km/h
